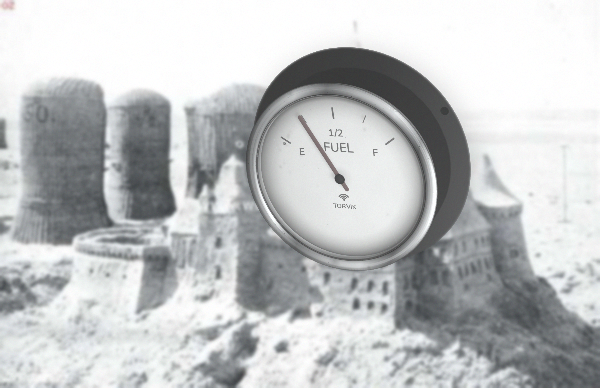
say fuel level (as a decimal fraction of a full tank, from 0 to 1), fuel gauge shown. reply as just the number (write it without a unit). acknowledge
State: 0.25
